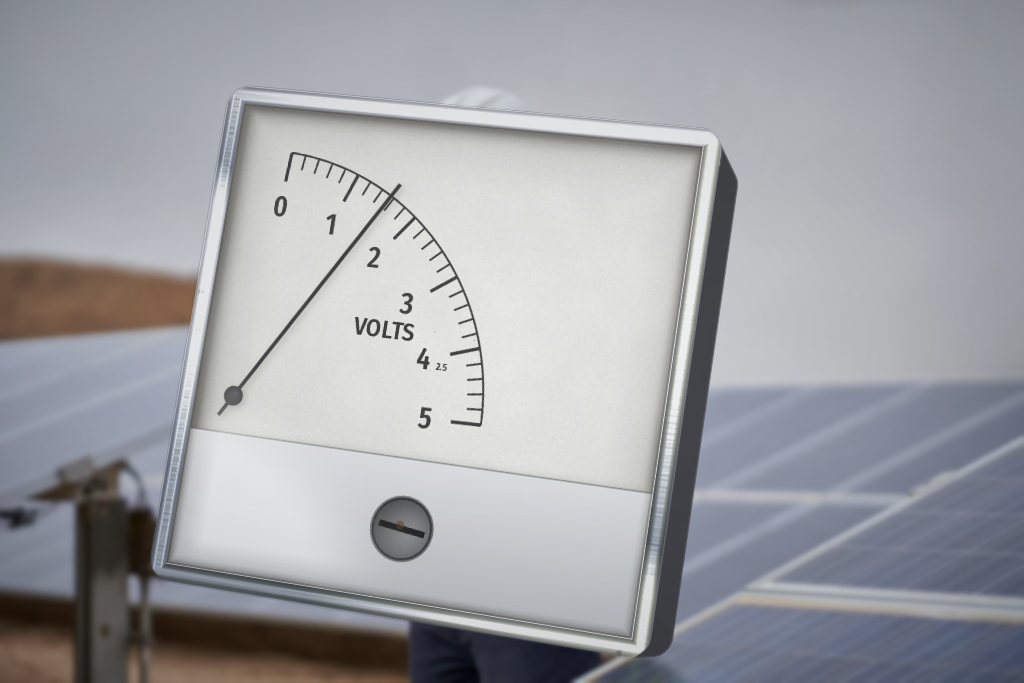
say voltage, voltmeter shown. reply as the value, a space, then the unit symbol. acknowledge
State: 1.6 V
